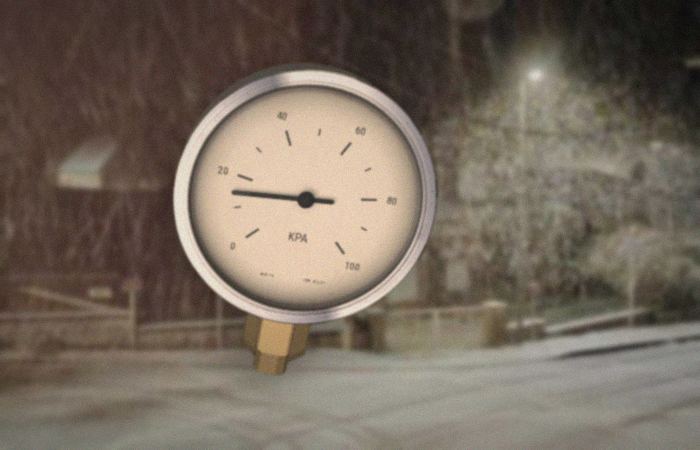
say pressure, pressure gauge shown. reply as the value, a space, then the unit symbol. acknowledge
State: 15 kPa
